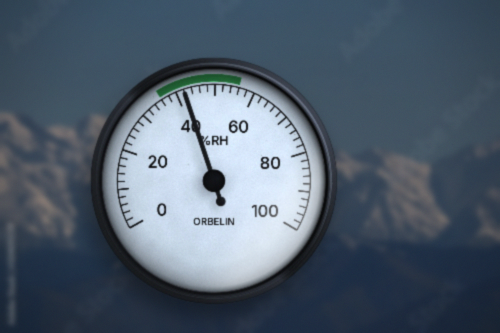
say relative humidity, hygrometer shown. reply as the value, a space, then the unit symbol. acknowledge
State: 42 %
